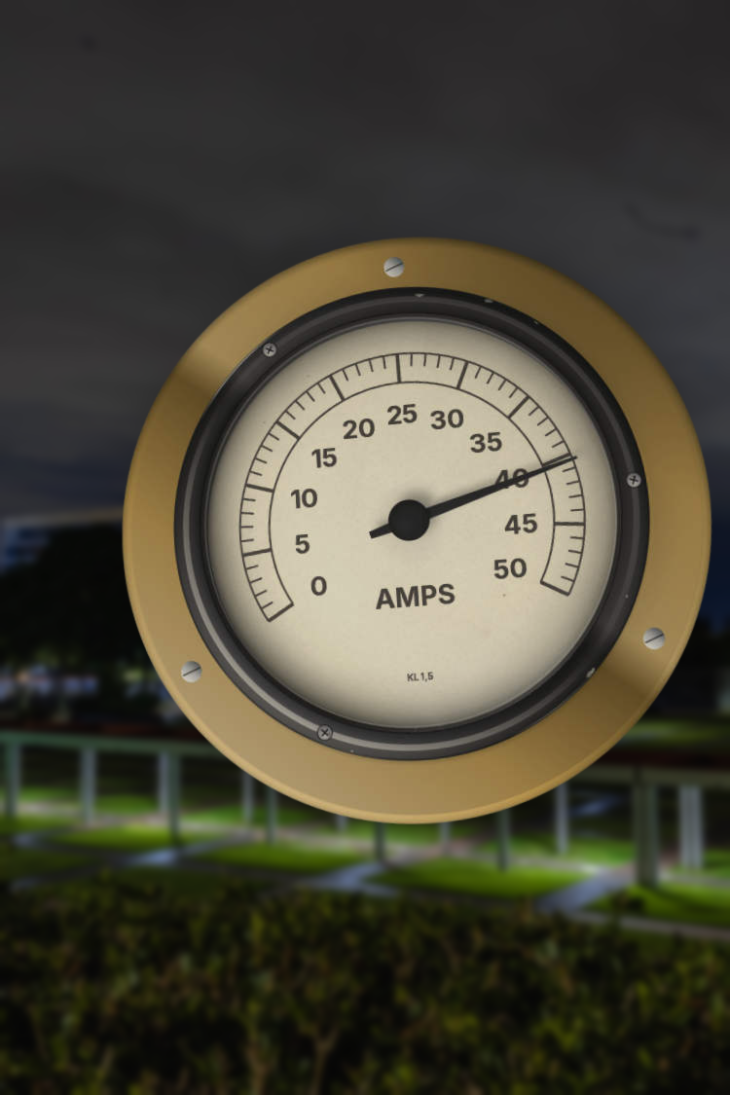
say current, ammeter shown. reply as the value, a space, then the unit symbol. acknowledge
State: 40.5 A
